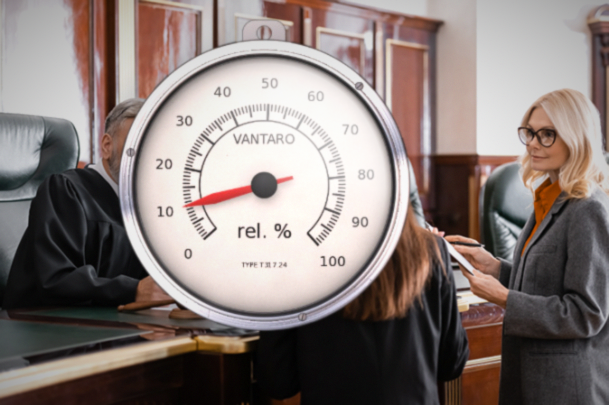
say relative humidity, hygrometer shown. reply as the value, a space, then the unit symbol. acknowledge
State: 10 %
